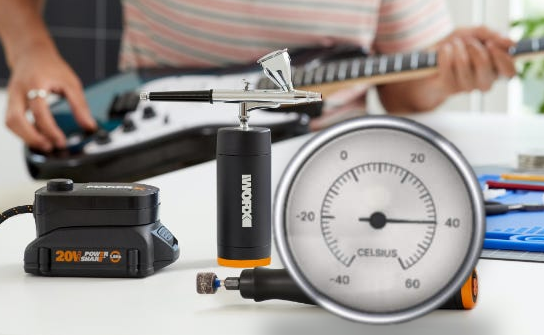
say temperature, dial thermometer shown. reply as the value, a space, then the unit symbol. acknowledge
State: 40 °C
